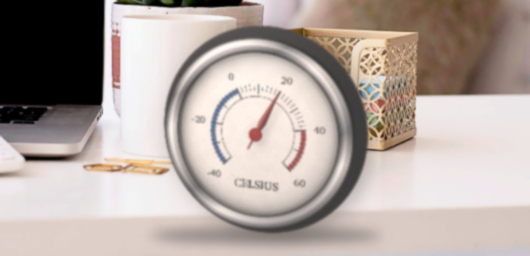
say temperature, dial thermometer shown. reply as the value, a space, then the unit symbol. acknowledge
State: 20 °C
